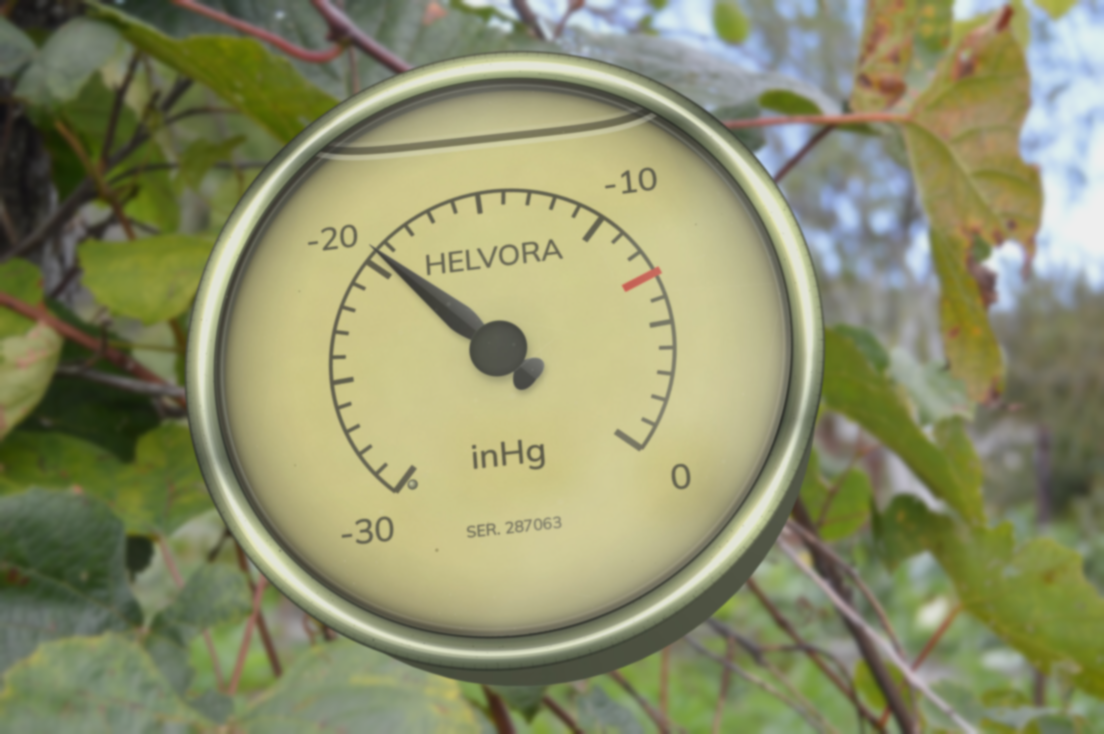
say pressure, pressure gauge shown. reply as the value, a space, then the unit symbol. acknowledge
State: -19.5 inHg
